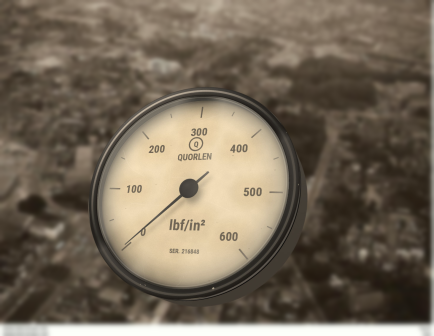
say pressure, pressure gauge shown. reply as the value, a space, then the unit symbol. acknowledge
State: 0 psi
